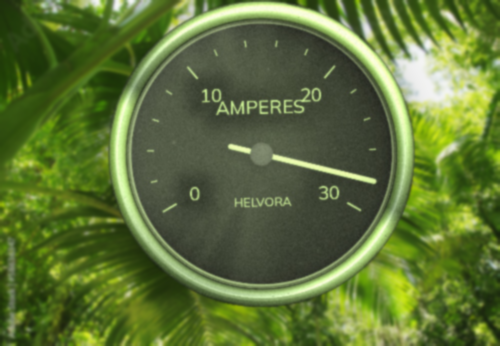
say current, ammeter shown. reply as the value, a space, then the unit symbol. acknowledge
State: 28 A
